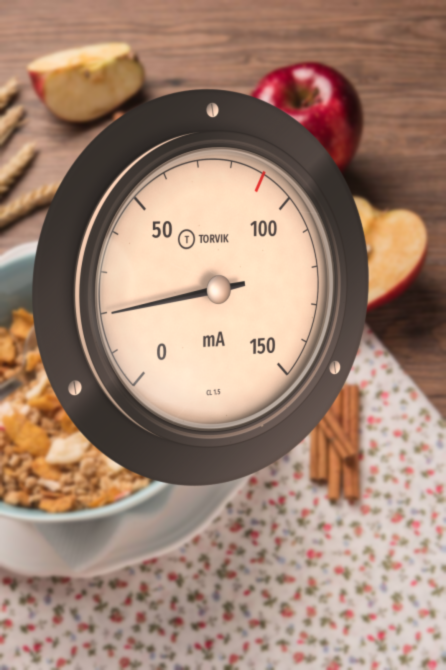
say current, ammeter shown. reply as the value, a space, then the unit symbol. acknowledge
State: 20 mA
